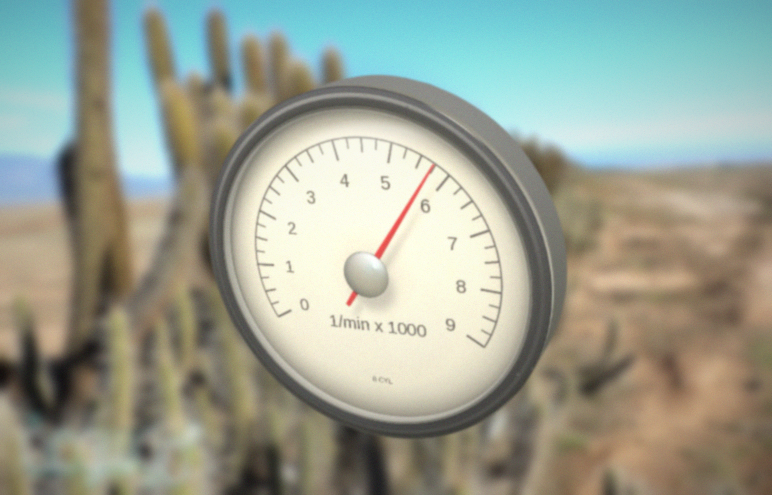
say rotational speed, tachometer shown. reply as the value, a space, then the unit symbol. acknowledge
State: 5750 rpm
